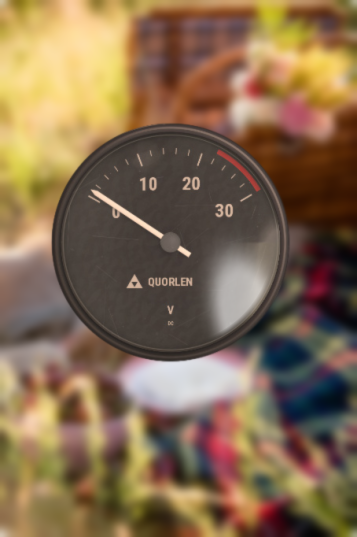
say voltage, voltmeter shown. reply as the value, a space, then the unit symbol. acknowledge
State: 1 V
